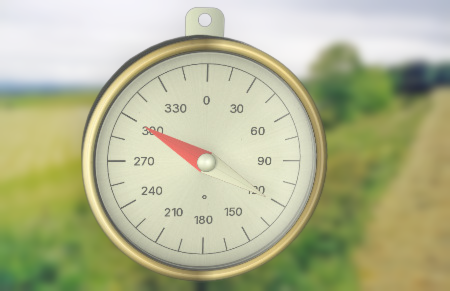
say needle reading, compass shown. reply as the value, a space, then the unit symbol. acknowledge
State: 300 °
